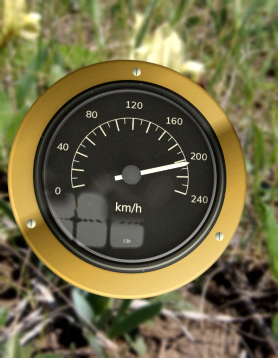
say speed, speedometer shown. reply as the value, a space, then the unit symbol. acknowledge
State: 205 km/h
